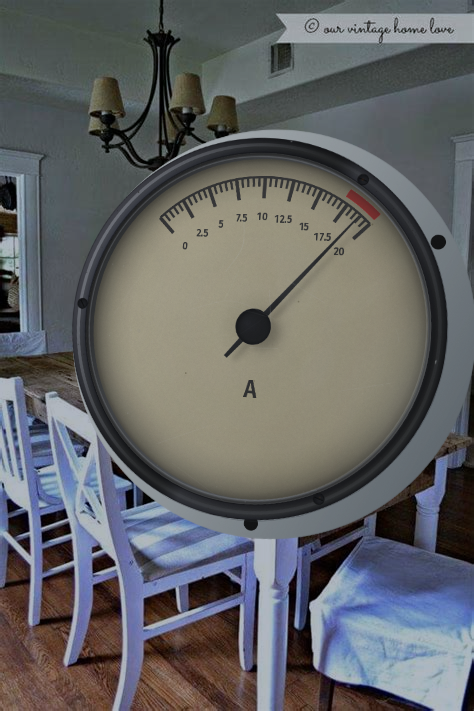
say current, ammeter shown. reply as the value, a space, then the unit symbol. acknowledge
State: 19 A
